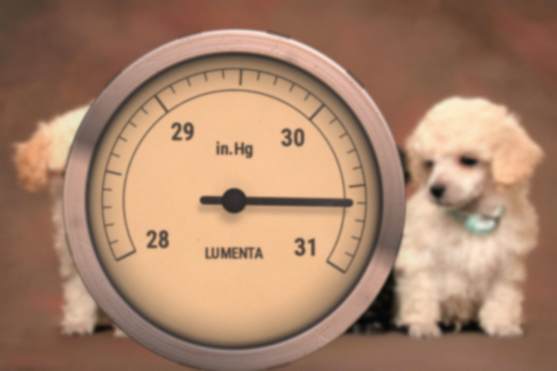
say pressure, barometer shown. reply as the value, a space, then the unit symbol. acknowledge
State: 30.6 inHg
